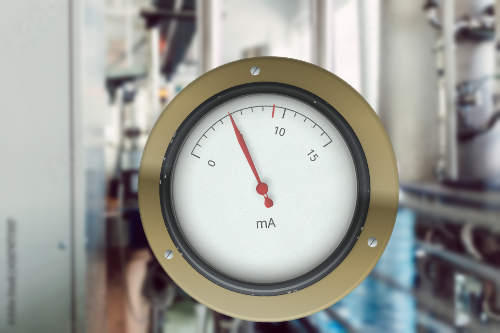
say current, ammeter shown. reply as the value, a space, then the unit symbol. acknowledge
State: 5 mA
